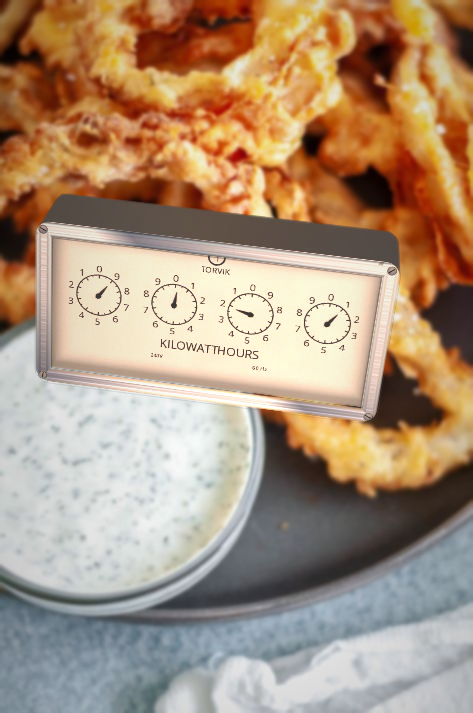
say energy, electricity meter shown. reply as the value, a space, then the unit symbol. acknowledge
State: 9021 kWh
